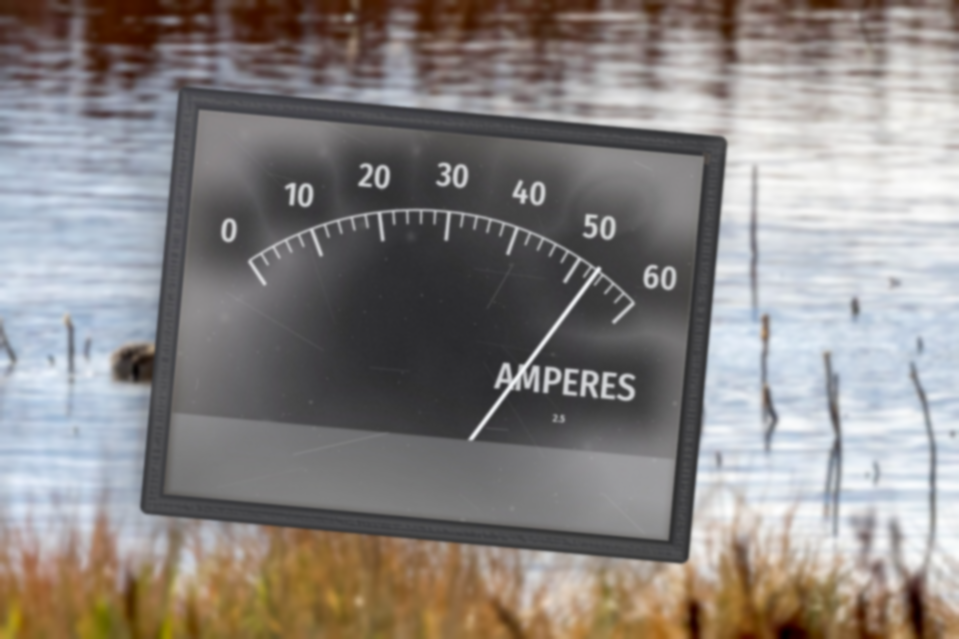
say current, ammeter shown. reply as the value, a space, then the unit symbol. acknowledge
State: 53 A
